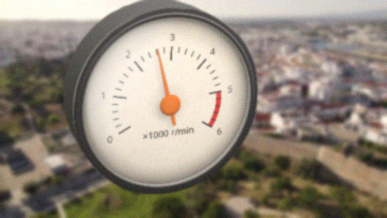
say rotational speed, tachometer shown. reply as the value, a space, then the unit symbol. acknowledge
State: 2600 rpm
